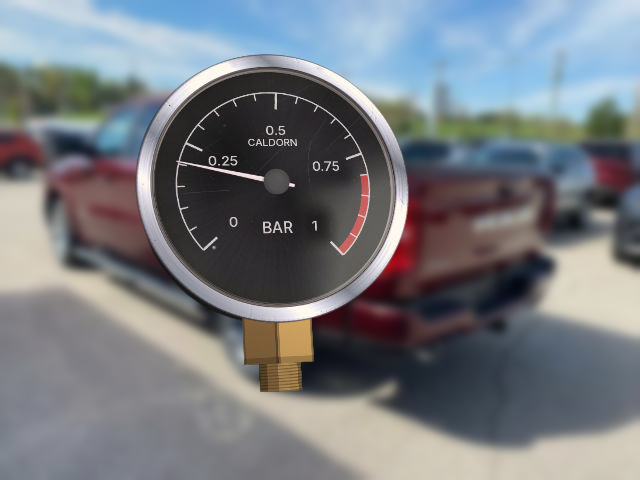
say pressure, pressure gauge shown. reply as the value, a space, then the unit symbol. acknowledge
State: 0.2 bar
